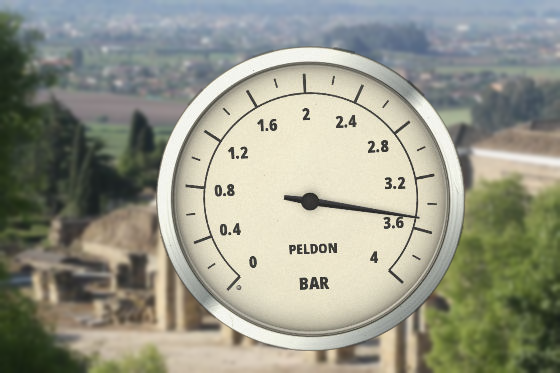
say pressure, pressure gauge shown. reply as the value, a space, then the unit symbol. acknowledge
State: 3.5 bar
